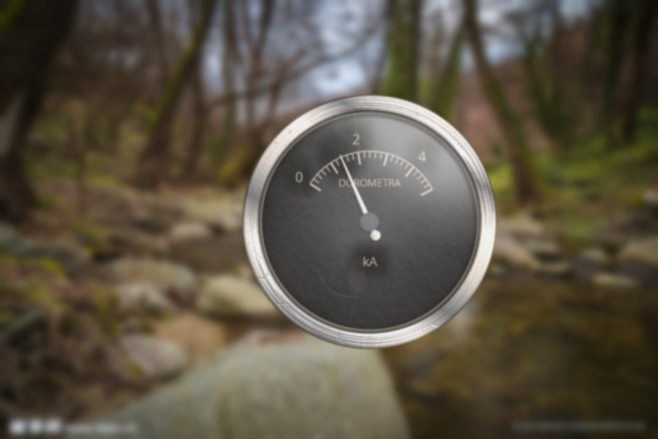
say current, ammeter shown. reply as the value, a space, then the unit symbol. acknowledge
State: 1.4 kA
